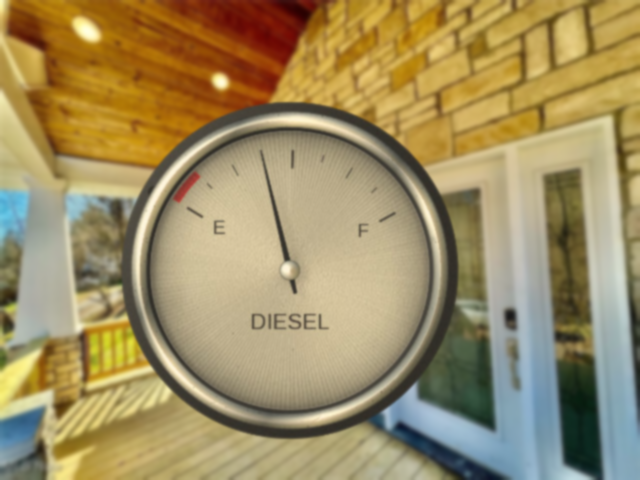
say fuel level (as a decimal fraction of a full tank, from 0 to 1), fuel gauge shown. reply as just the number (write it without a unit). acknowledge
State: 0.375
